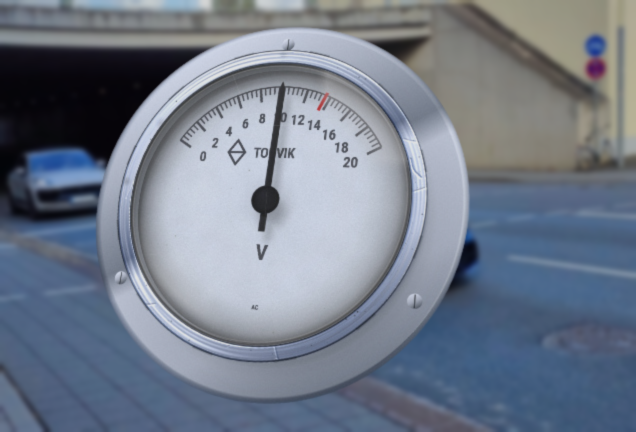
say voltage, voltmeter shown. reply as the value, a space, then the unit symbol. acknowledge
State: 10 V
